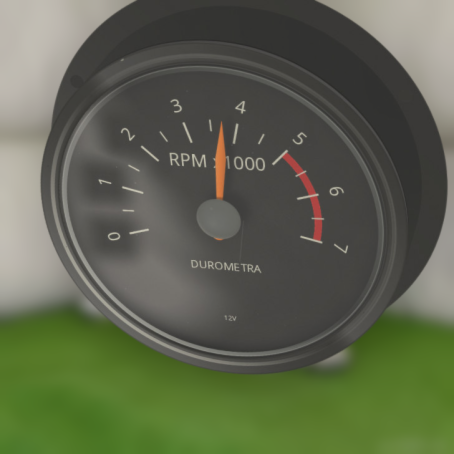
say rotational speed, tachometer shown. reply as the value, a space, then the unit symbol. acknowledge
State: 3750 rpm
